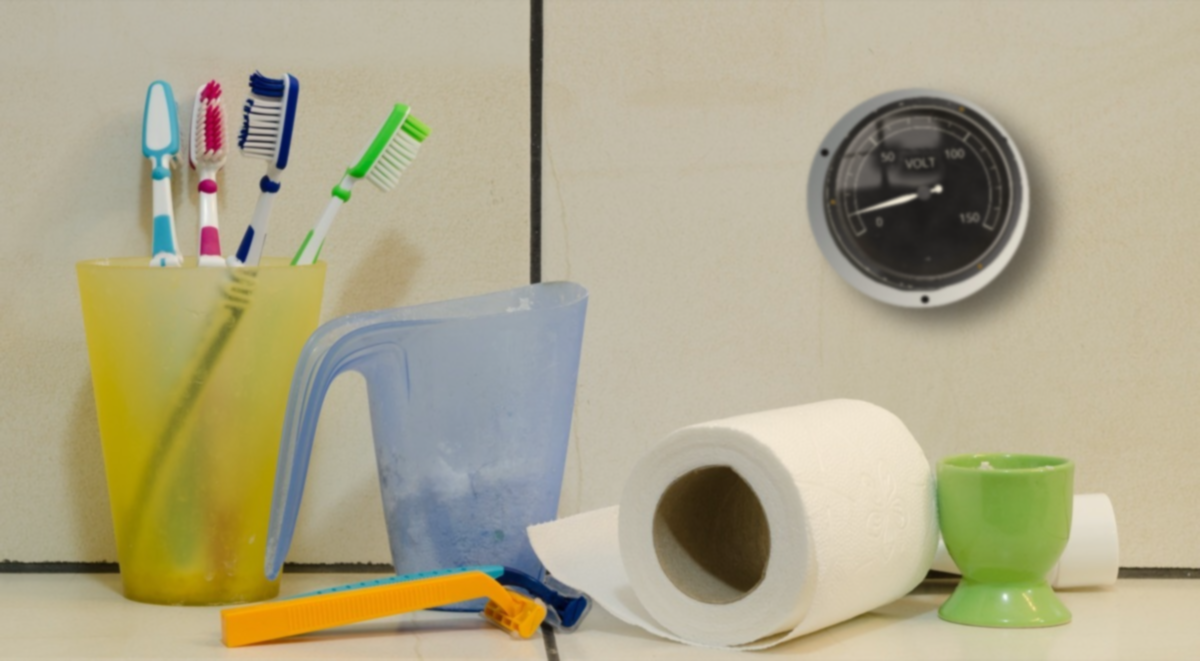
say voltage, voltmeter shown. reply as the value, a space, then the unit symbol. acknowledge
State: 10 V
